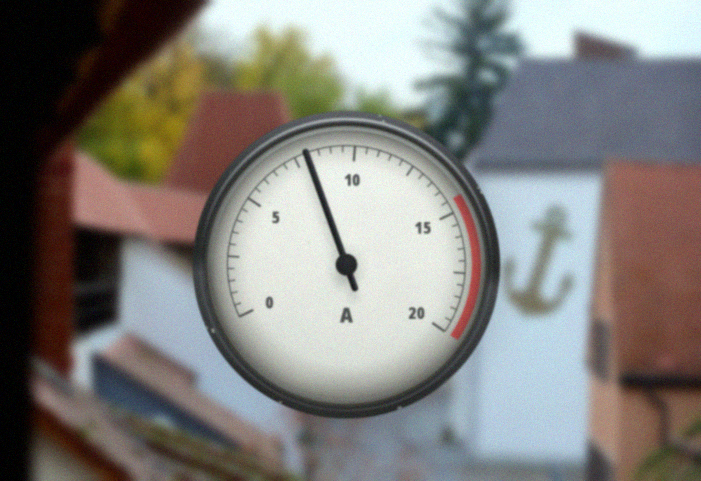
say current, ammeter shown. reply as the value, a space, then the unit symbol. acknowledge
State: 8 A
